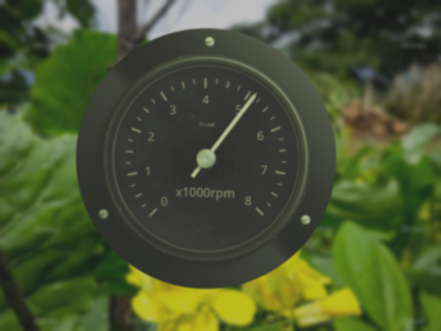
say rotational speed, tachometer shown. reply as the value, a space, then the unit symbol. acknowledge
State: 5125 rpm
